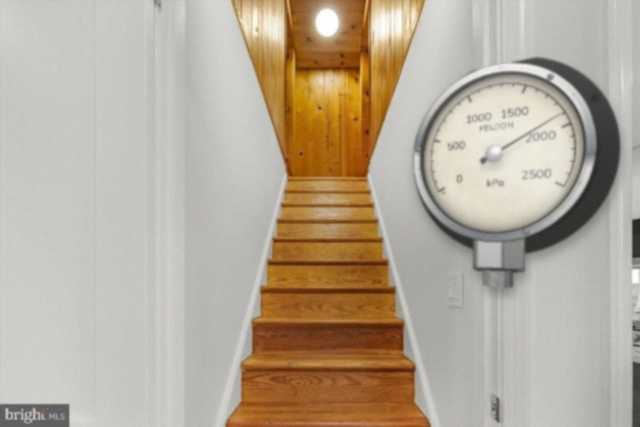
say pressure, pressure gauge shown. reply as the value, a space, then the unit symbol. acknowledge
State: 1900 kPa
